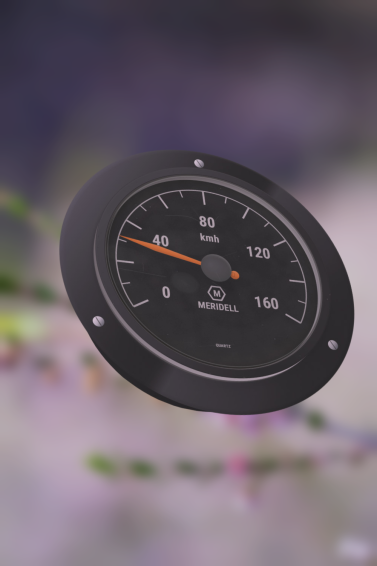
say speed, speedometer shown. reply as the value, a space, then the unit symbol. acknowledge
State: 30 km/h
